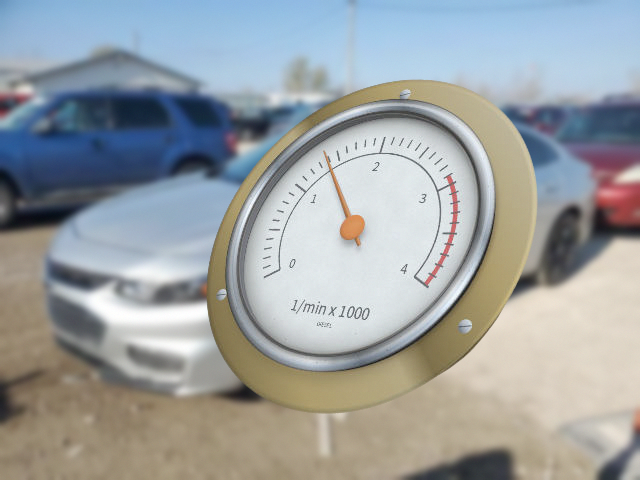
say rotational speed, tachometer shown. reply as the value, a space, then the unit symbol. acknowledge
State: 1400 rpm
